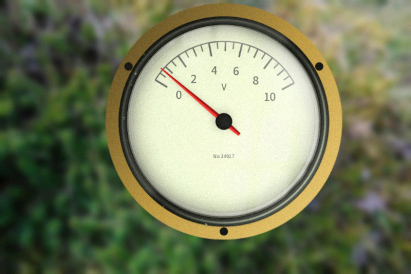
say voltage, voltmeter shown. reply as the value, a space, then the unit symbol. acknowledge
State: 0.75 V
